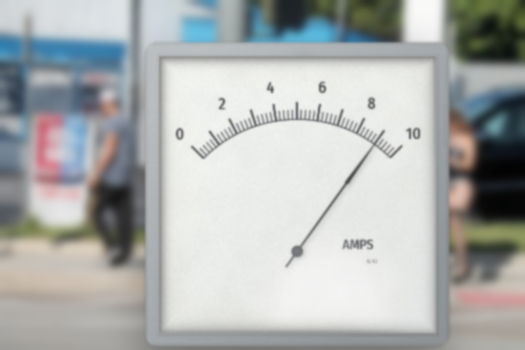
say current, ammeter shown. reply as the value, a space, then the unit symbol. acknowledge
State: 9 A
